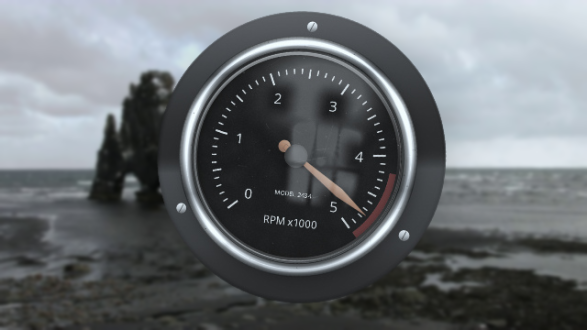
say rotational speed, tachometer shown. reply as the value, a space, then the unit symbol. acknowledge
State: 4750 rpm
